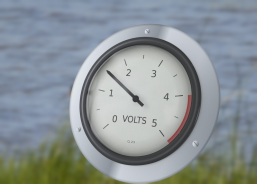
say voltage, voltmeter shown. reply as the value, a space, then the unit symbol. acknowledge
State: 1.5 V
